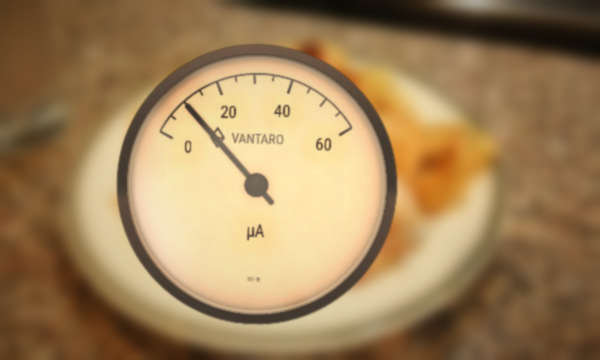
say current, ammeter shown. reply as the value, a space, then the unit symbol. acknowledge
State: 10 µA
